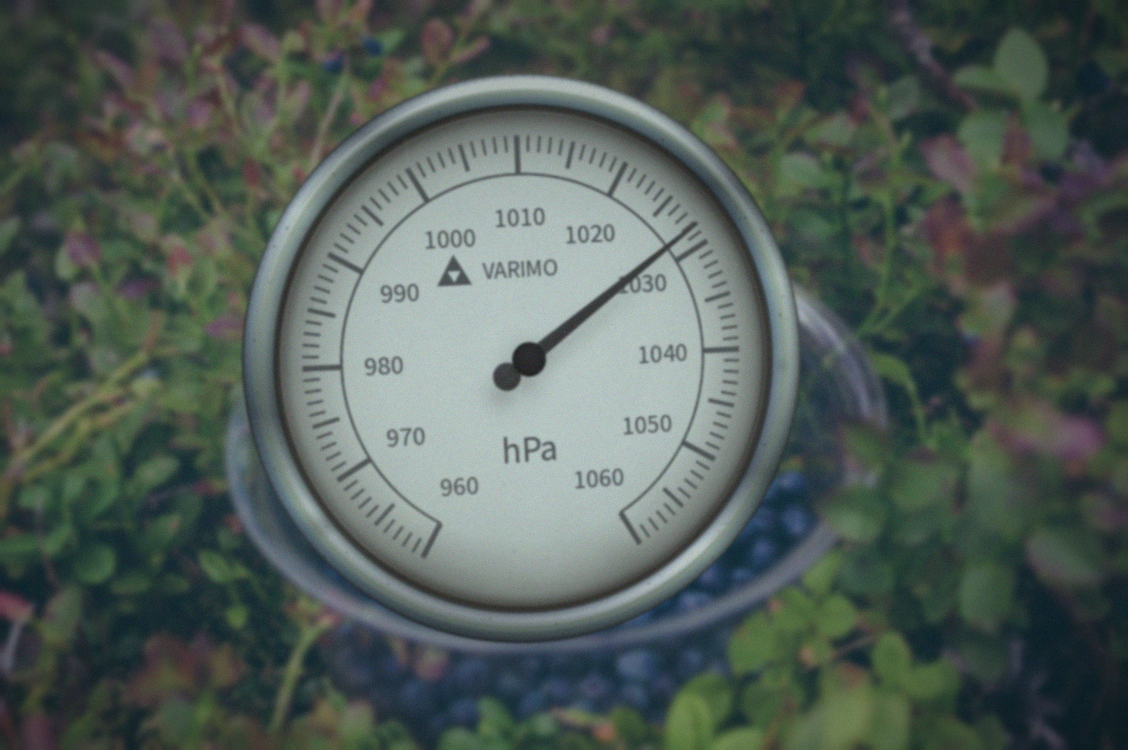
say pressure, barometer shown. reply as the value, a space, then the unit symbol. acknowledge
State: 1028 hPa
